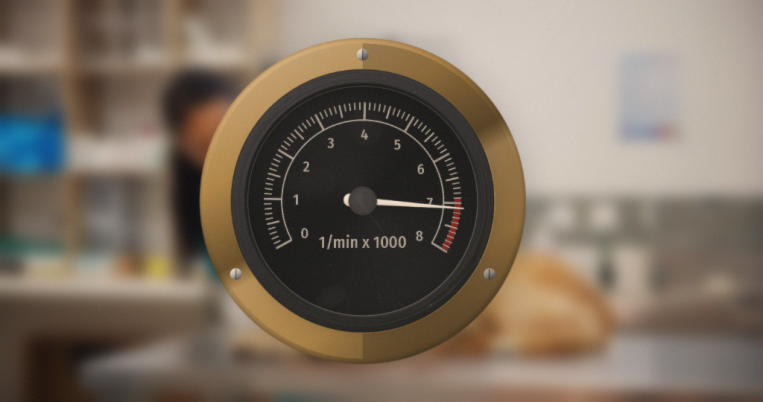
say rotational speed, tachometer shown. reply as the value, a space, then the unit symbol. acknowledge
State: 7100 rpm
